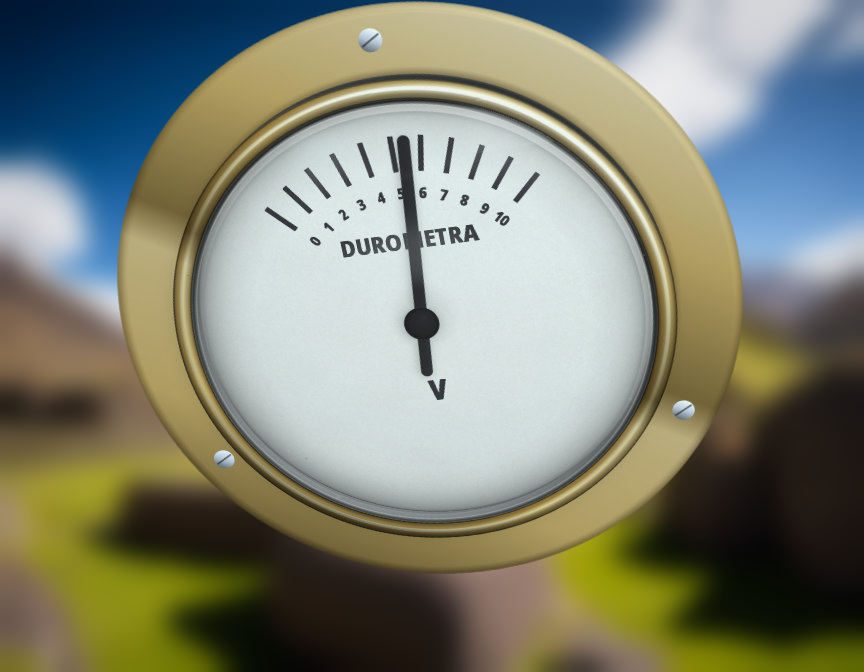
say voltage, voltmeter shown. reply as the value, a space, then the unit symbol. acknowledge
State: 5.5 V
